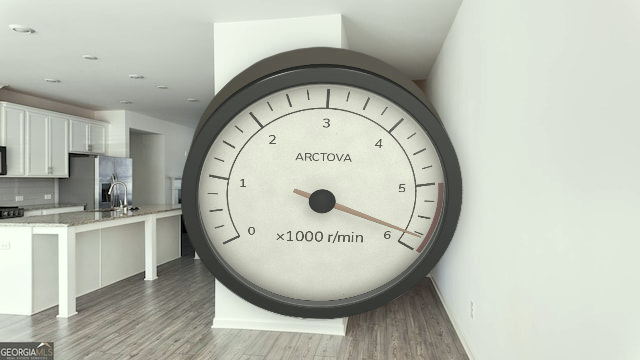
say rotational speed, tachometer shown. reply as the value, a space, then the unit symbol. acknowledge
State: 5750 rpm
